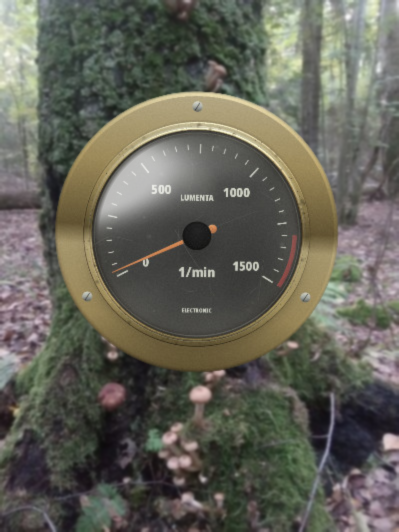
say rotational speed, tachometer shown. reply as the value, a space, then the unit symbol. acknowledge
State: 25 rpm
